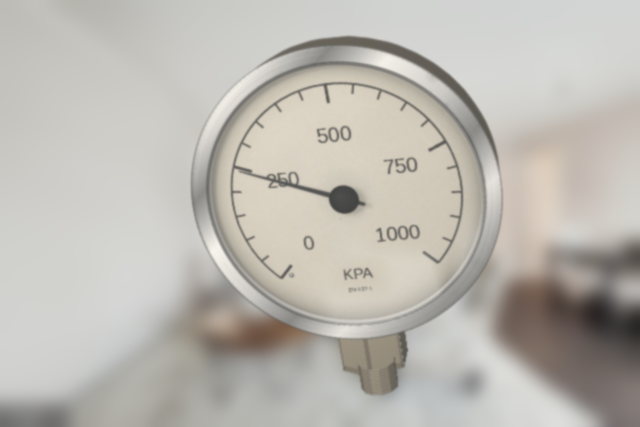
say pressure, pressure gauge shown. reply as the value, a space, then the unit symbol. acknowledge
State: 250 kPa
